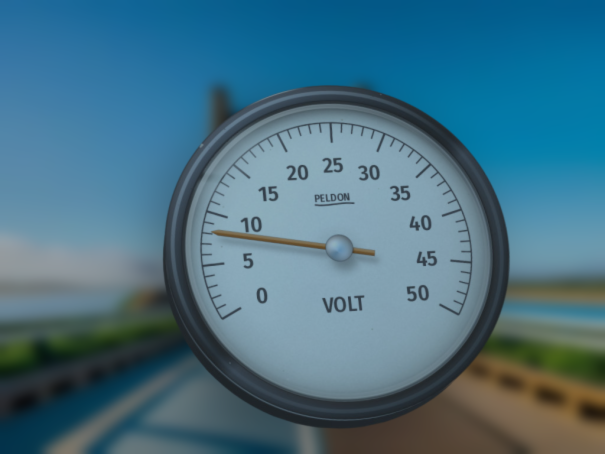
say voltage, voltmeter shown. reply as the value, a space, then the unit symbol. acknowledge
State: 8 V
